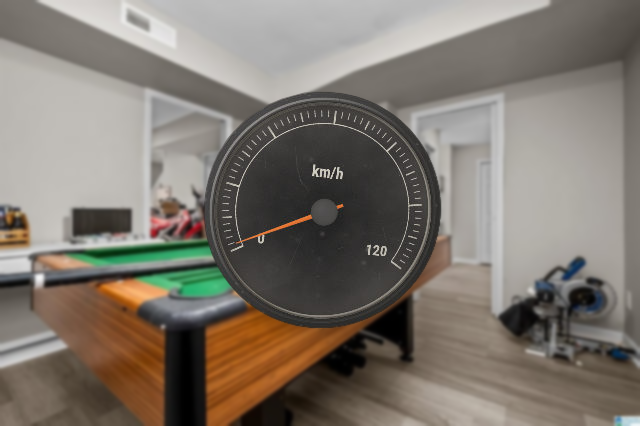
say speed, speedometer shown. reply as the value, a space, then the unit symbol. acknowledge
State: 2 km/h
